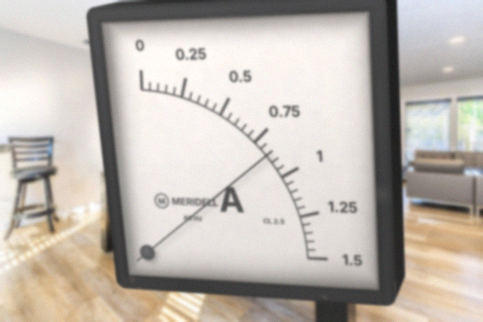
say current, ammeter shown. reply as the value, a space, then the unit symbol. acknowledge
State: 0.85 A
